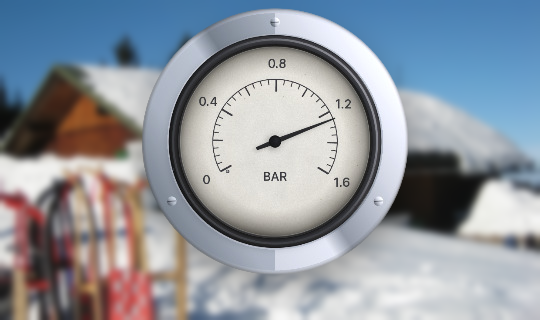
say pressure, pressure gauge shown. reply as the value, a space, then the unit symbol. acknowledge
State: 1.25 bar
